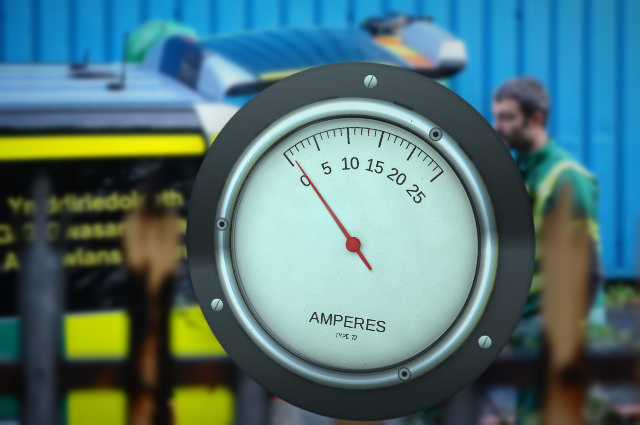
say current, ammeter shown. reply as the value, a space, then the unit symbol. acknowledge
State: 1 A
